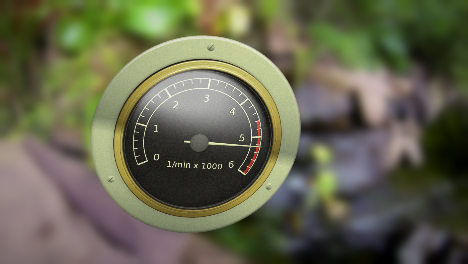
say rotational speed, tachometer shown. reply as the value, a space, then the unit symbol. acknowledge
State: 5200 rpm
